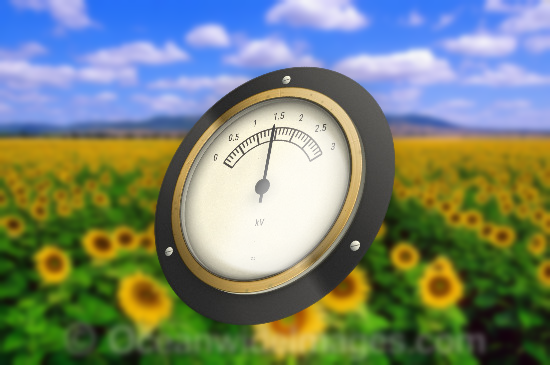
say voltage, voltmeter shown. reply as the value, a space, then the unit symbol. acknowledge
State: 1.5 kV
